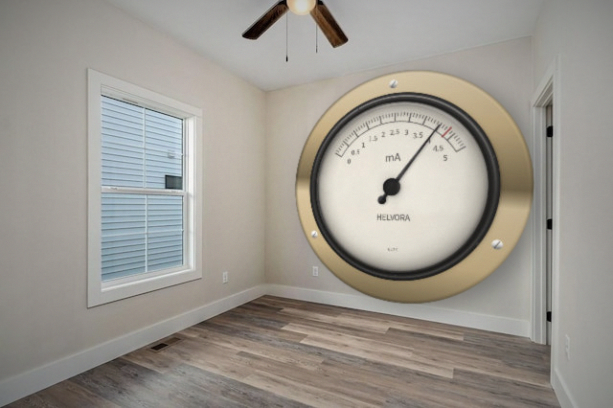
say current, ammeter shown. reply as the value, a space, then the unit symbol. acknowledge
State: 4 mA
